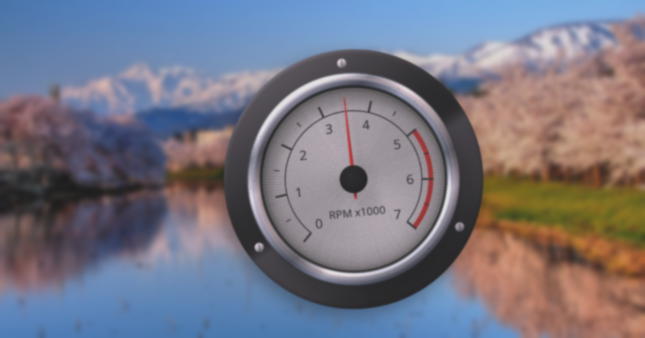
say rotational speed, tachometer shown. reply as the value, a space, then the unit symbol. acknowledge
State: 3500 rpm
